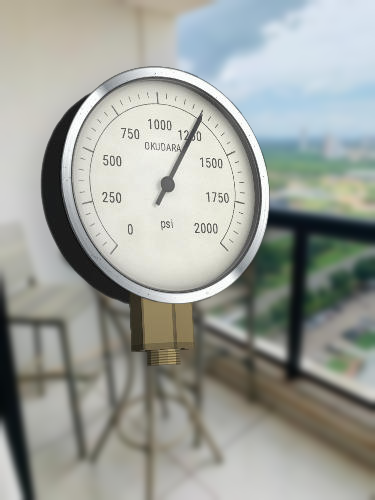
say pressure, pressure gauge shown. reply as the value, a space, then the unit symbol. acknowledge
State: 1250 psi
